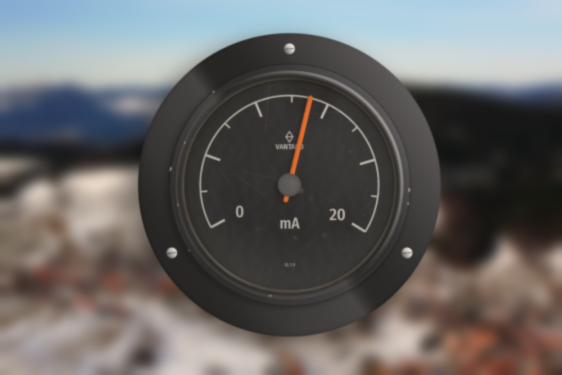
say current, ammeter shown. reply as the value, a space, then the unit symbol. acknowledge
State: 11 mA
